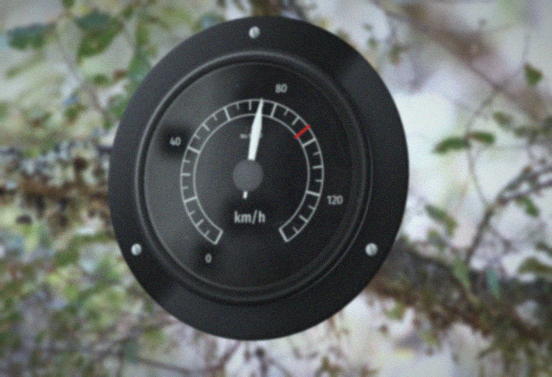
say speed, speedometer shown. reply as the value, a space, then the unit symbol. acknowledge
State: 75 km/h
